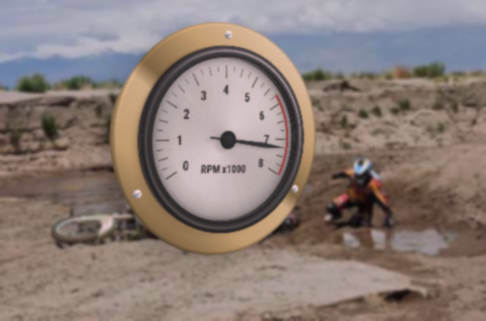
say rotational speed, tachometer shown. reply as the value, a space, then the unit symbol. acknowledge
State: 7250 rpm
